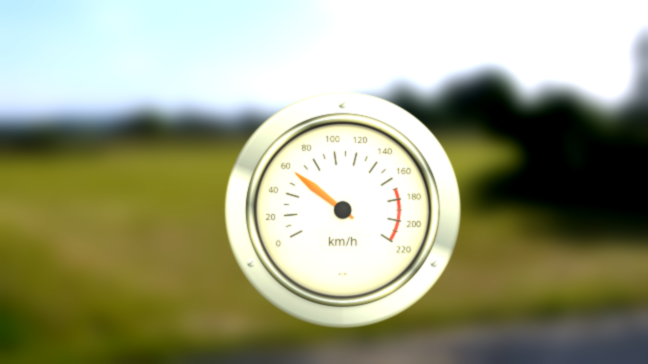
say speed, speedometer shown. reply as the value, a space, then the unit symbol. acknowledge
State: 60 km/h
